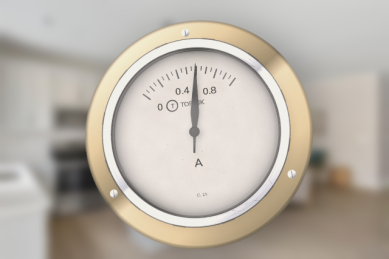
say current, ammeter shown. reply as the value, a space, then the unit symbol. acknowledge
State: 0.6 A
